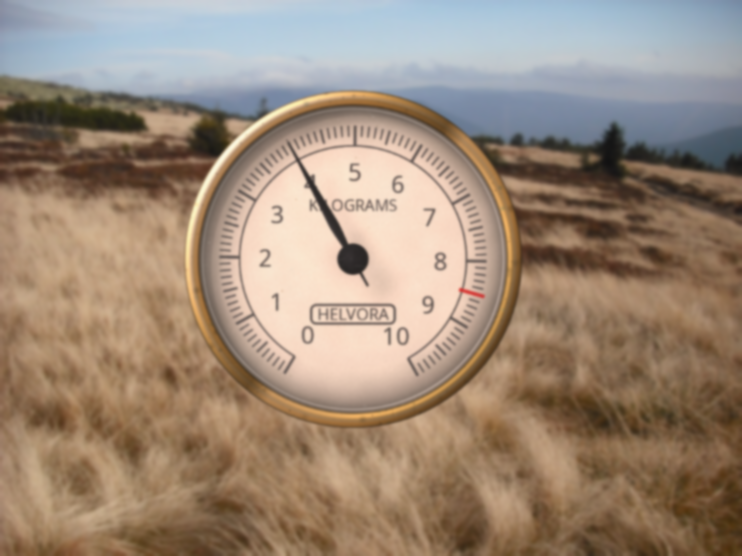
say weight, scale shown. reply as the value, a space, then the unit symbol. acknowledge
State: 4 kg
